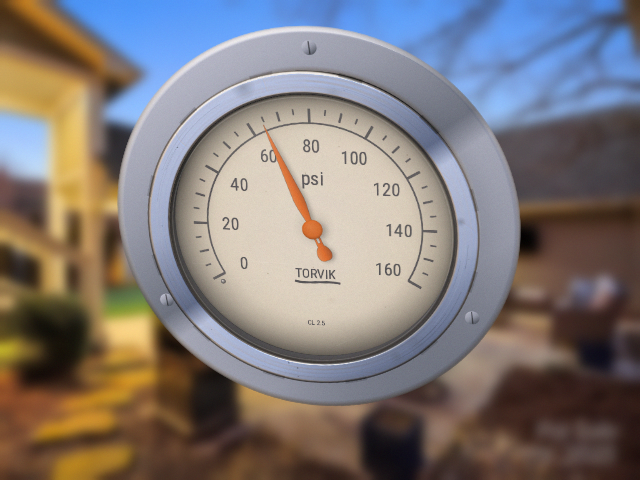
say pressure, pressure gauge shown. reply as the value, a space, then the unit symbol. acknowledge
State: 65 psi
